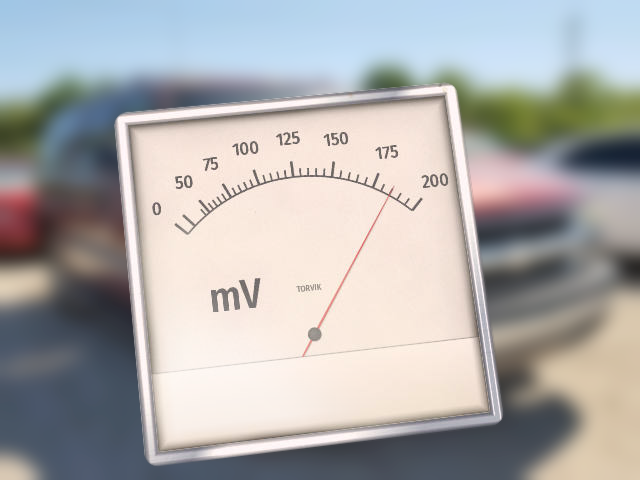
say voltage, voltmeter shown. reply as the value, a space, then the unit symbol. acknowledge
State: 185 mV
